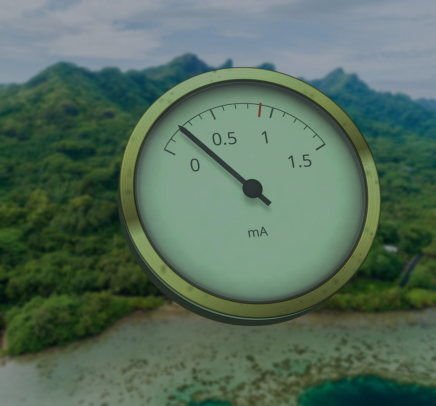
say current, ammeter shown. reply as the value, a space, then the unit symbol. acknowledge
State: 0.2 mA
